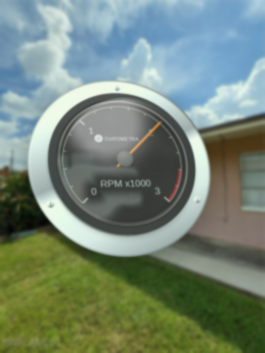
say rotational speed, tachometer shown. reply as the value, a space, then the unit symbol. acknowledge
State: 2000 rpm
